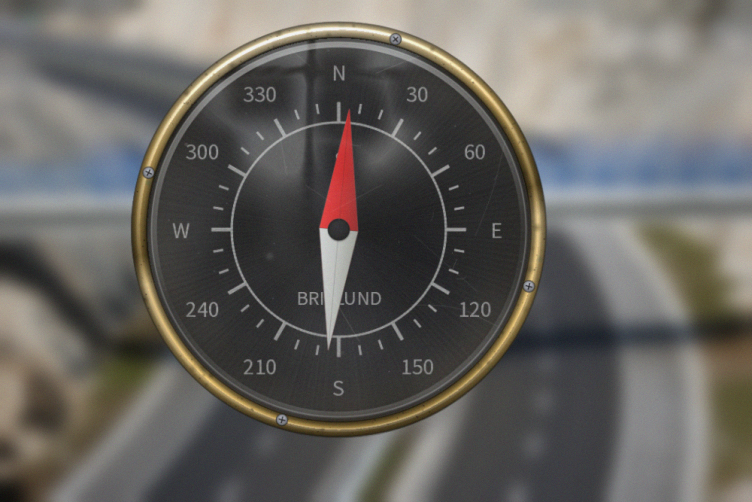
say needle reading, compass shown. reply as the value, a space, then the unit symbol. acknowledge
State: 5 °
